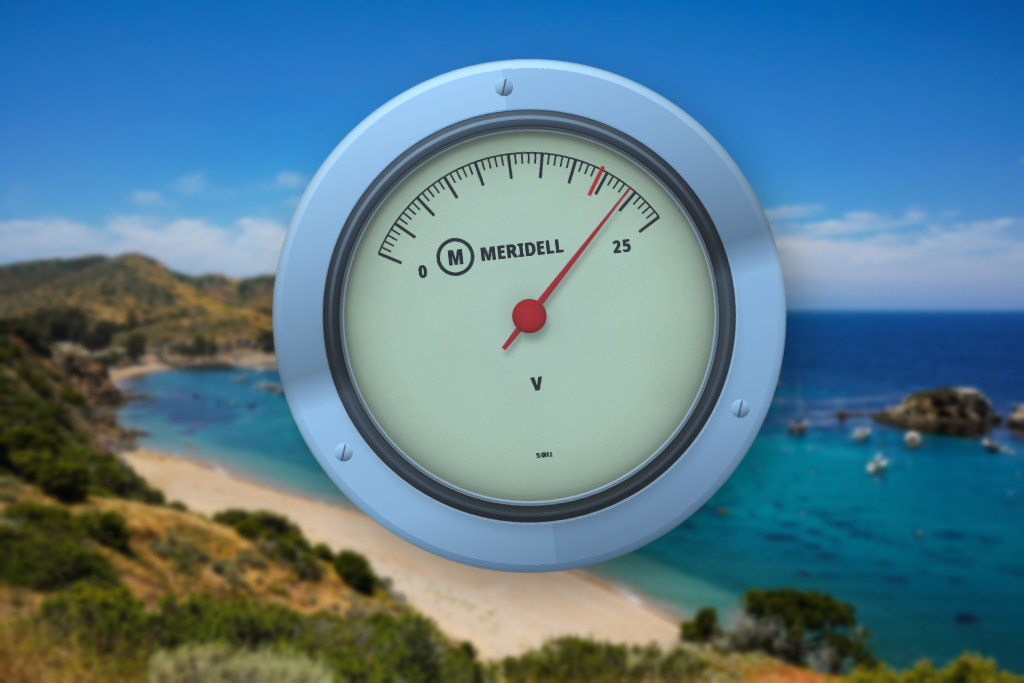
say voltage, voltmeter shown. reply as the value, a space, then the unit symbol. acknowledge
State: 22 V
